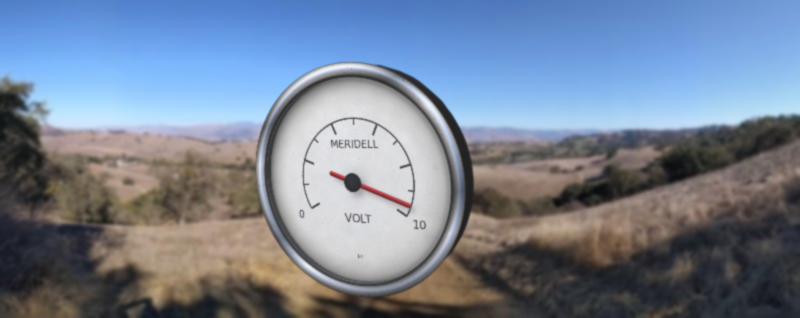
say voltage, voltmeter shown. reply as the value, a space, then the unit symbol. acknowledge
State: 9.5 V
